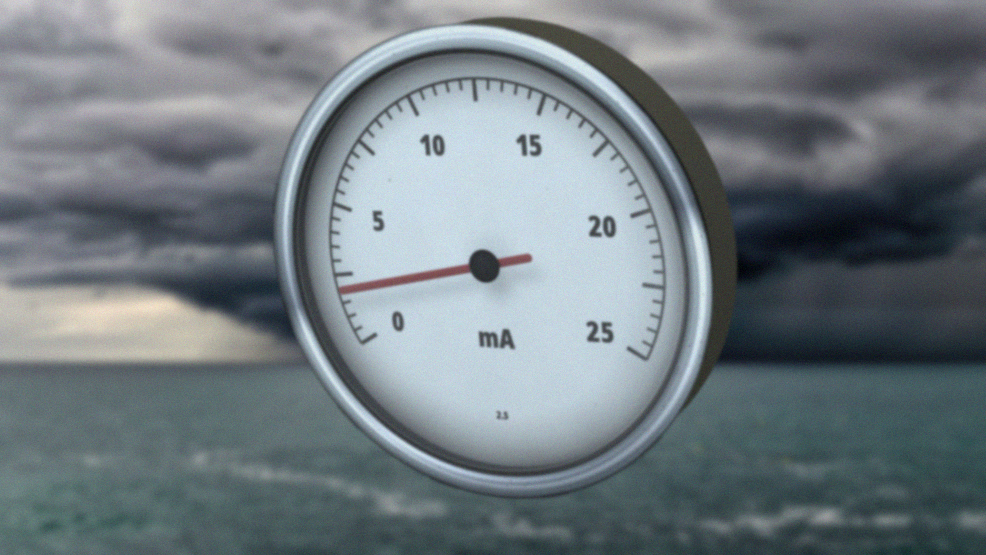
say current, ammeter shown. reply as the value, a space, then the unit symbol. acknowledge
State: 2 mA
